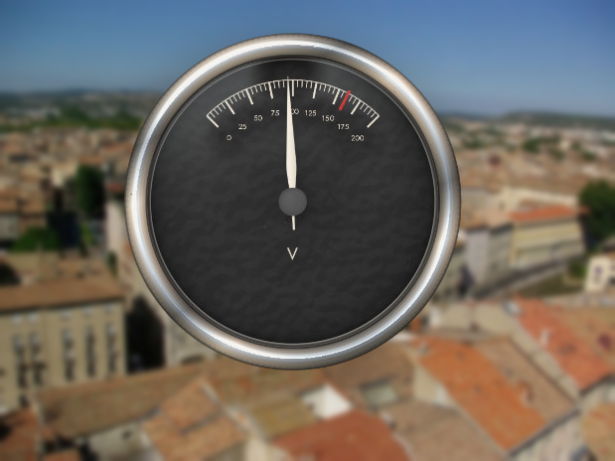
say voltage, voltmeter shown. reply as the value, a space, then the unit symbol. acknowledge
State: 95 V
